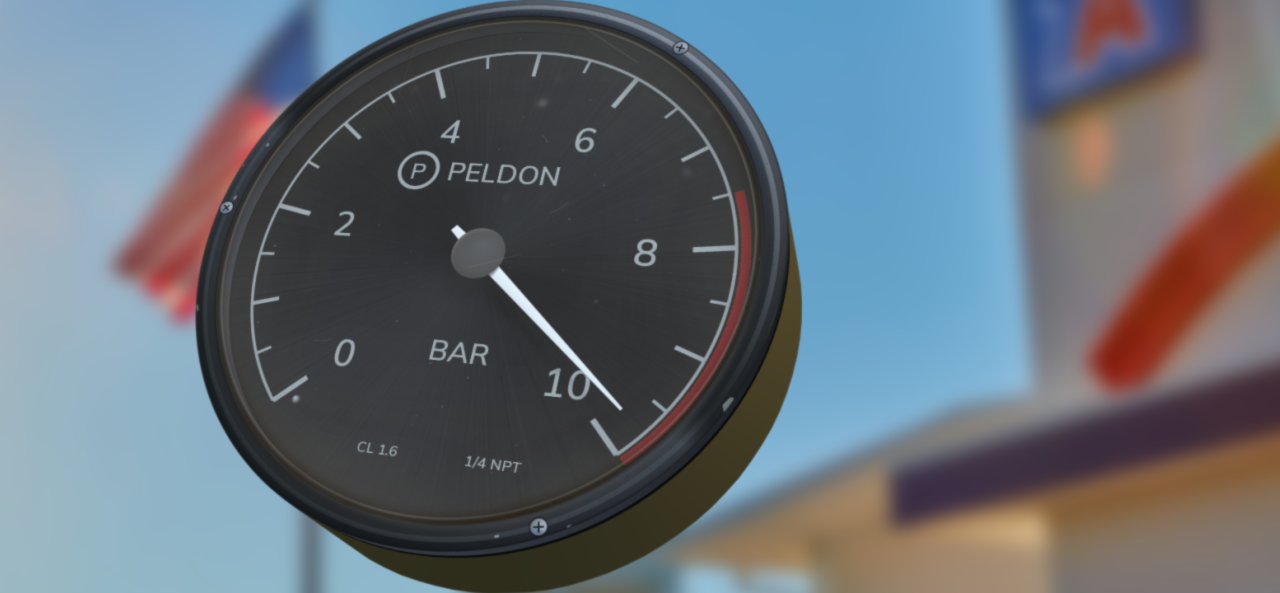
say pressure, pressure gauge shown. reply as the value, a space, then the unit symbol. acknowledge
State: 9.75 bar
